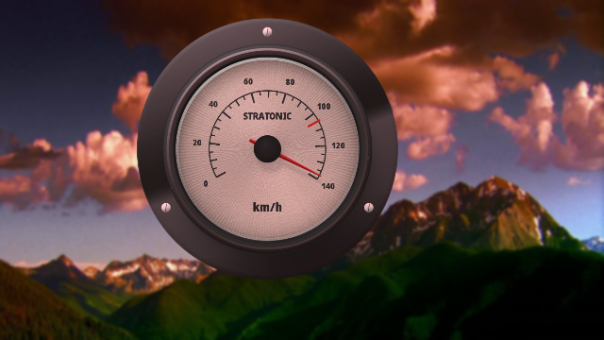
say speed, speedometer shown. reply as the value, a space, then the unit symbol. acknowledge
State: 137.5 km/h
